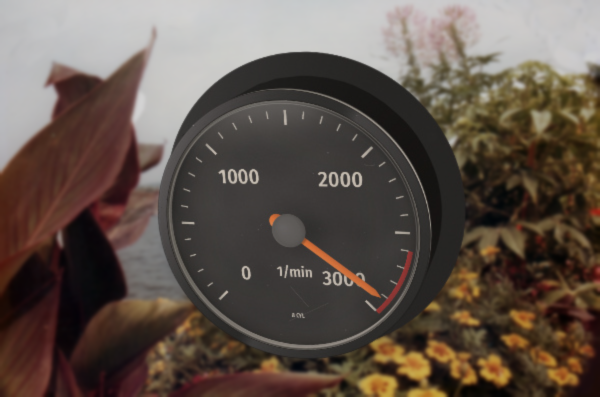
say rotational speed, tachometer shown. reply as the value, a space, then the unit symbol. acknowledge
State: 2900 rpm
